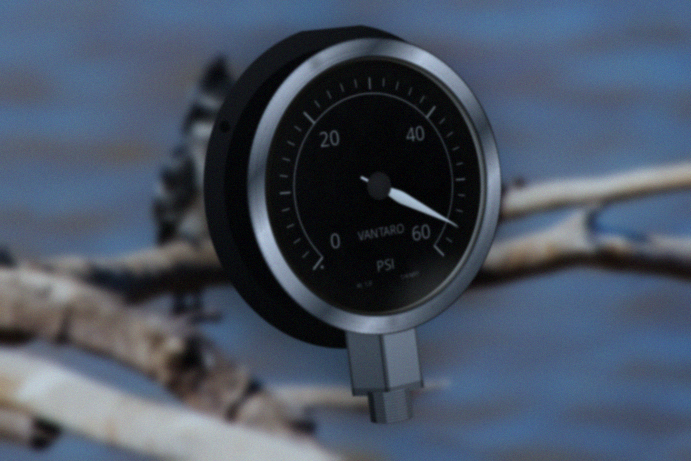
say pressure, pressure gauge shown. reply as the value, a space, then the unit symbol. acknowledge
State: 56 psi
